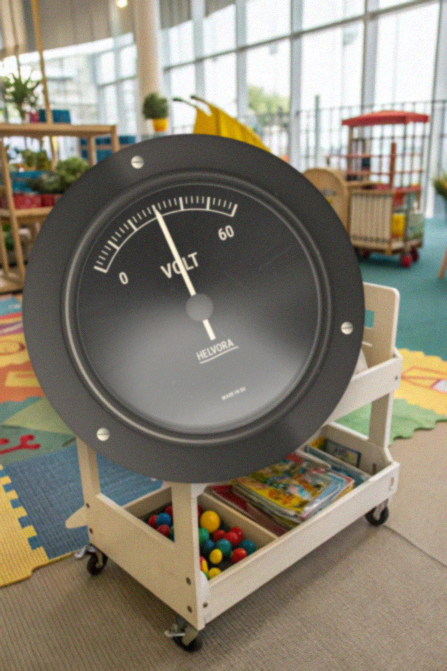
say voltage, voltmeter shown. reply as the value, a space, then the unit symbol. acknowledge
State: 30 V
